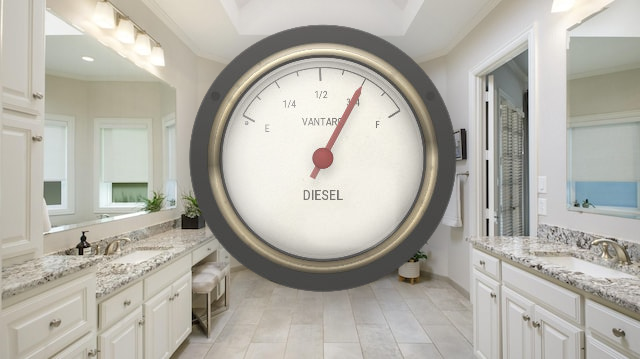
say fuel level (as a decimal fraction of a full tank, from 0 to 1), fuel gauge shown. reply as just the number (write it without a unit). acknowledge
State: 0.75
